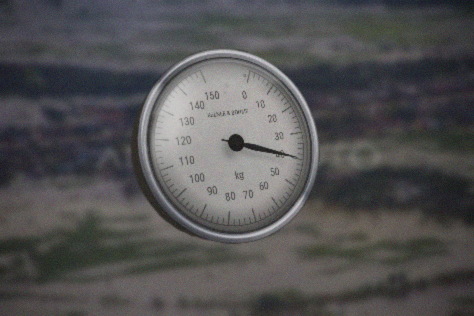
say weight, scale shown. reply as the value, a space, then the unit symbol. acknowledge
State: 40 kg
